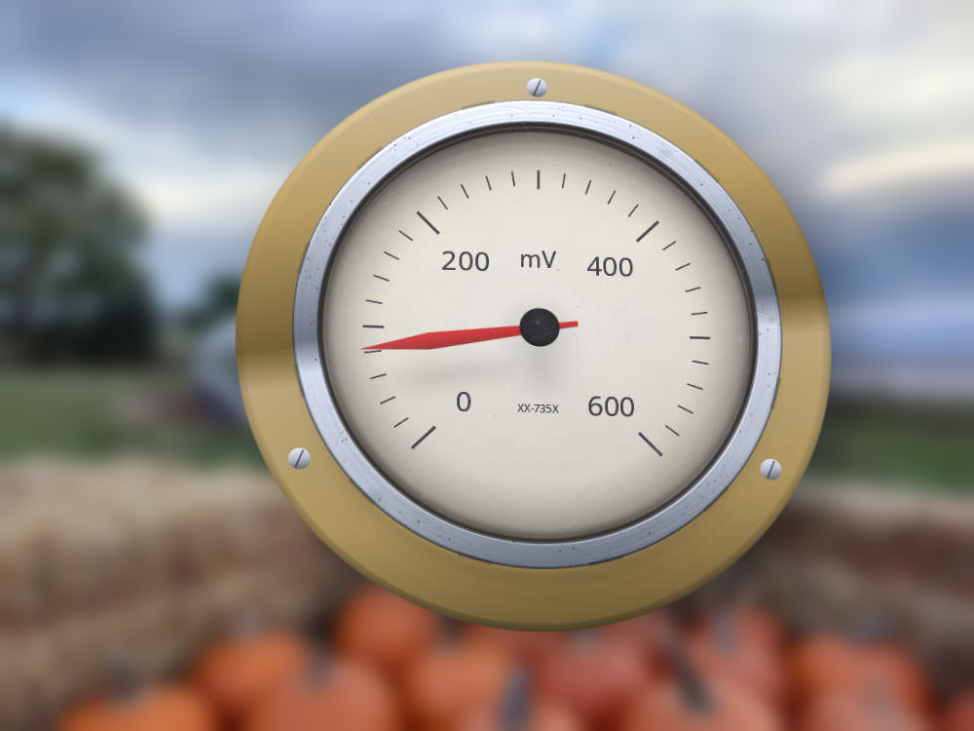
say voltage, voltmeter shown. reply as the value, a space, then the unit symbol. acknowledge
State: 80 mV
